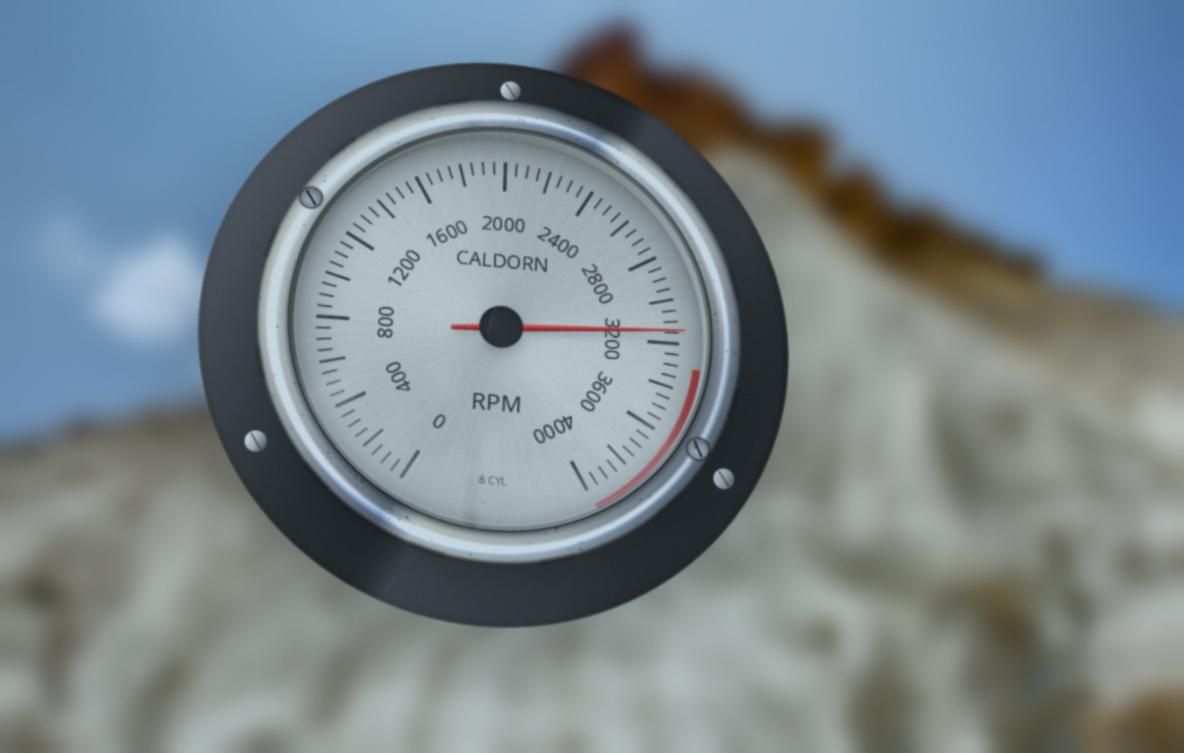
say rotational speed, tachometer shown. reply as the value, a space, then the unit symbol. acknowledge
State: 3150 rpm
